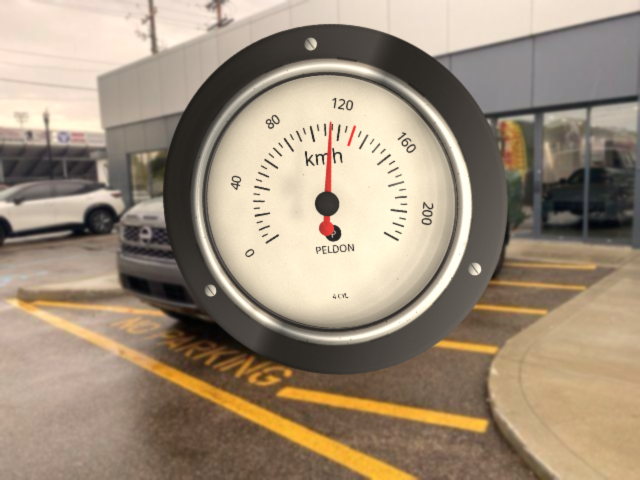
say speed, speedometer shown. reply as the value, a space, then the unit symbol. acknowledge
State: 115 km/h
